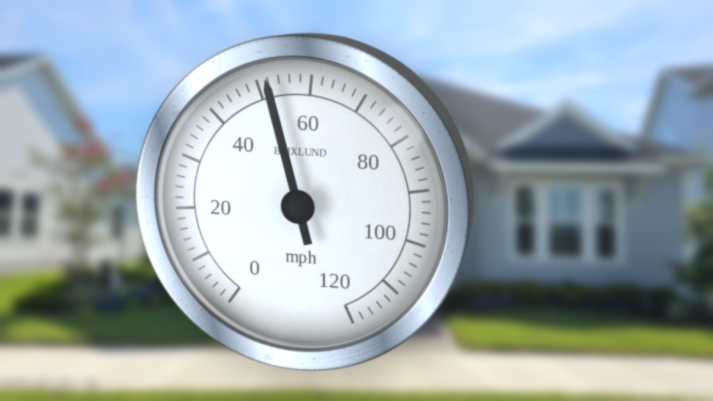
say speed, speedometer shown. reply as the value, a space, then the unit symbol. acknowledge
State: 52 mph
